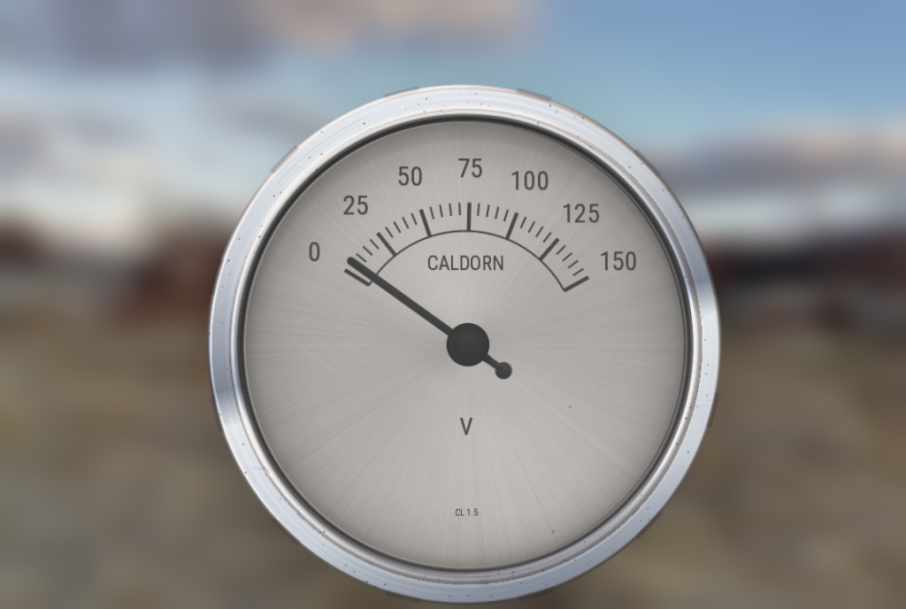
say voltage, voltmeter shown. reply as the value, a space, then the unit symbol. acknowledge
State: 5 V
